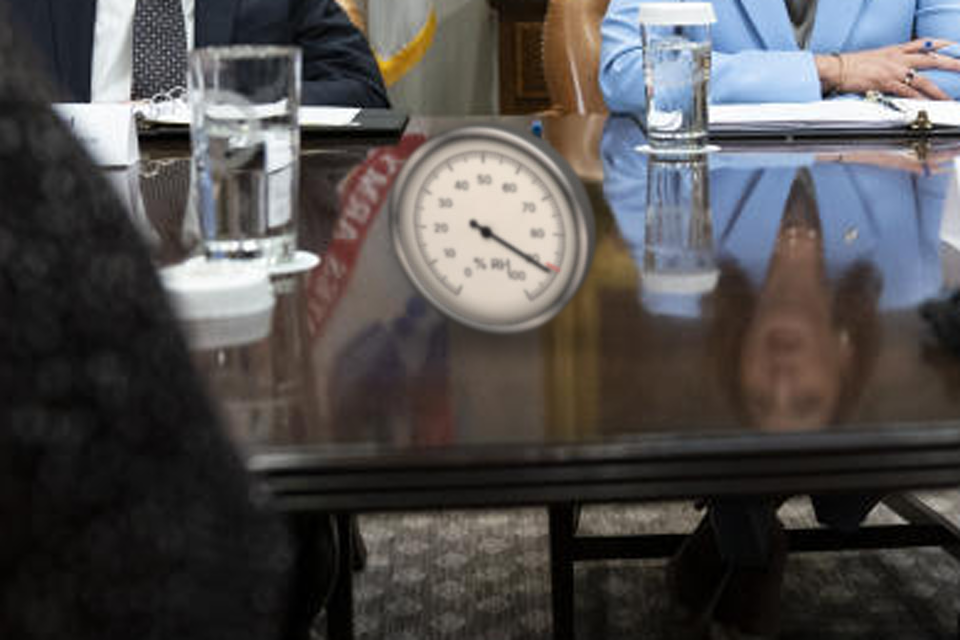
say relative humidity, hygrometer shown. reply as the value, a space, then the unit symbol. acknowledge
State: 90 %
